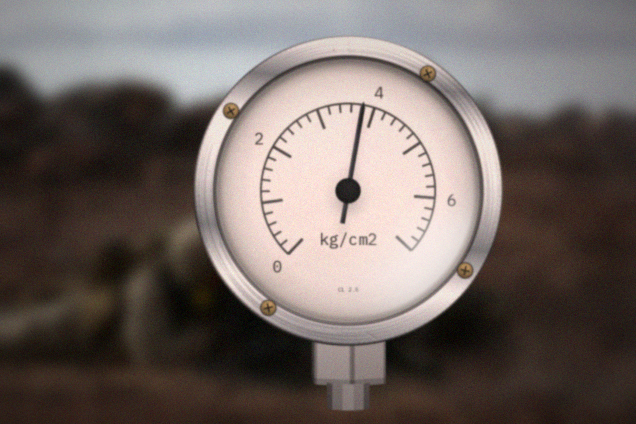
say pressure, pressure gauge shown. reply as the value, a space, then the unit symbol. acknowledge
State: 3.8 kg/cm²
